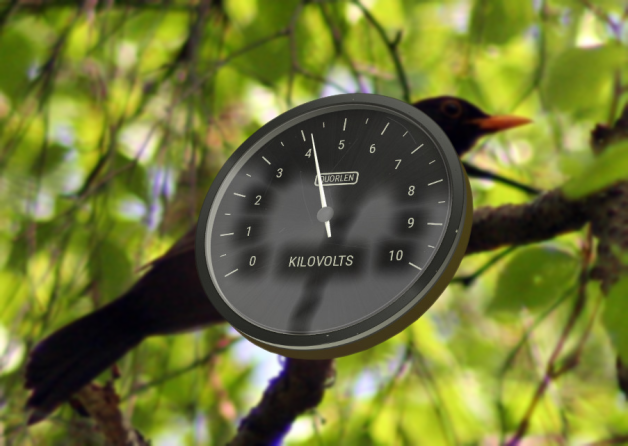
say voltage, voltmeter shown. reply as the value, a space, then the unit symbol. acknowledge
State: 4.25 kV
